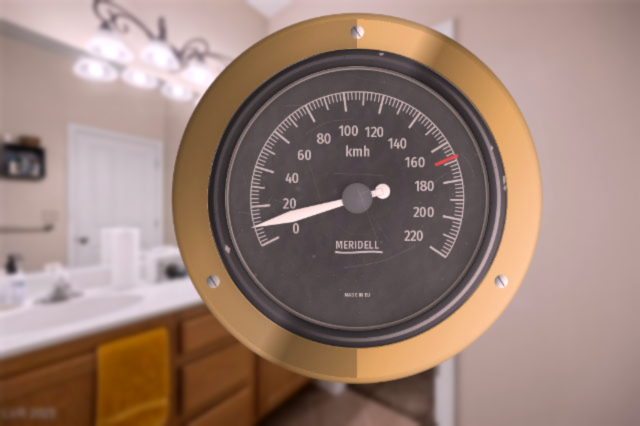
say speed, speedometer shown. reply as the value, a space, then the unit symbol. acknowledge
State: 10 km/h
